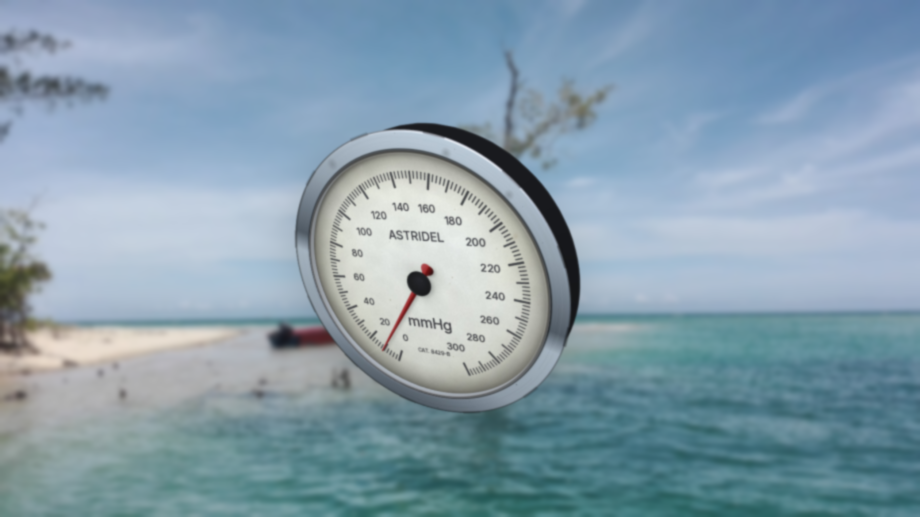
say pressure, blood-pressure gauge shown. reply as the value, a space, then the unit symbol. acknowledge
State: 10 mmHg
